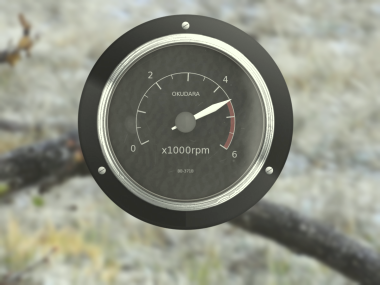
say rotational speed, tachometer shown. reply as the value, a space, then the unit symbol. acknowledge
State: 4500 rpm
